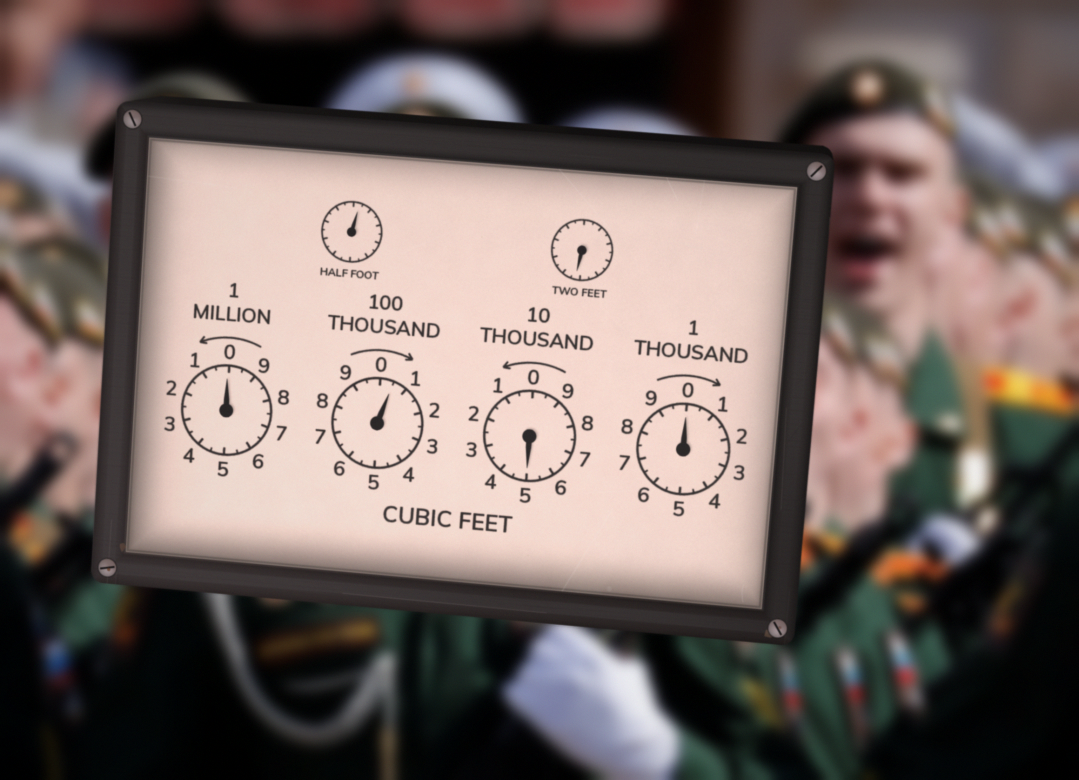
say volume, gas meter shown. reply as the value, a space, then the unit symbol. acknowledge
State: 5000 ft³
